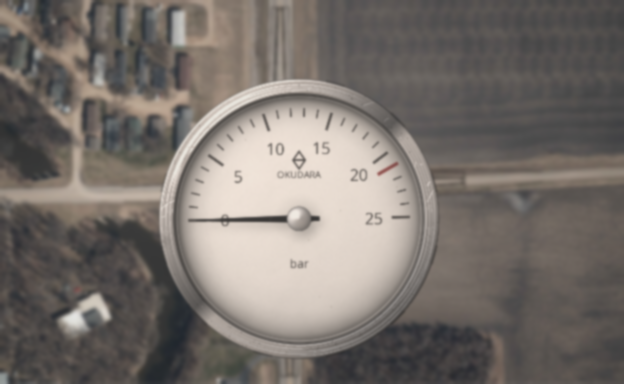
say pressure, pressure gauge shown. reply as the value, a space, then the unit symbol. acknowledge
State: 0 bar
